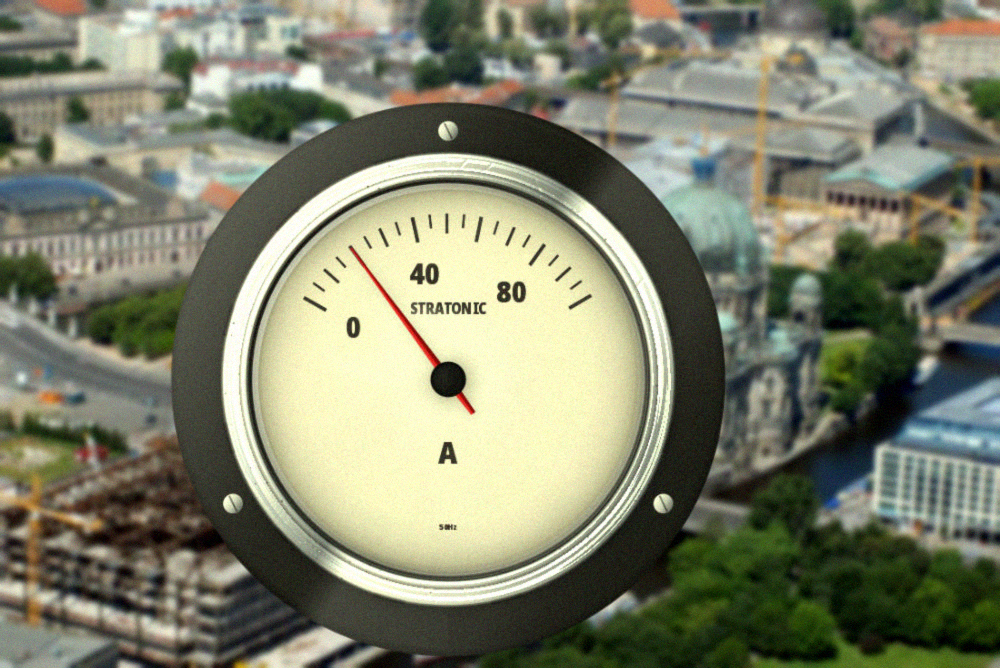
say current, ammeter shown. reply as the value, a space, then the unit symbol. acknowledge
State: 20 A
